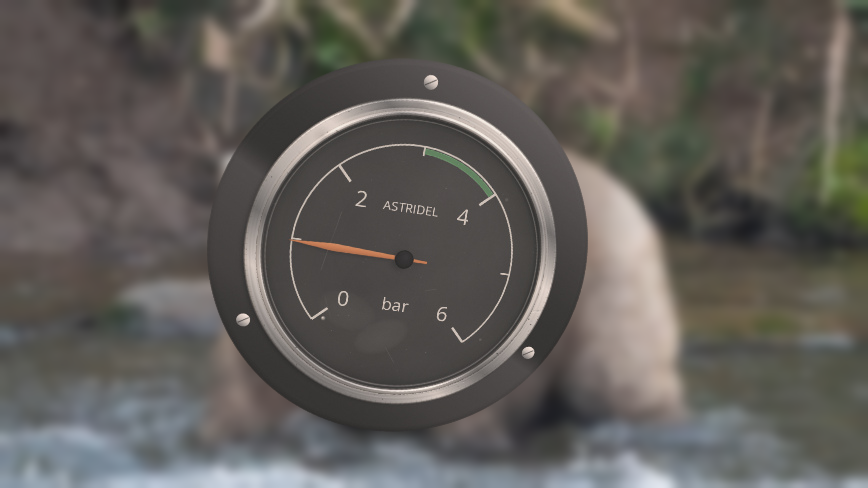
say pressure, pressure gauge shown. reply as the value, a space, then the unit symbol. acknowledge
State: 1 bar
